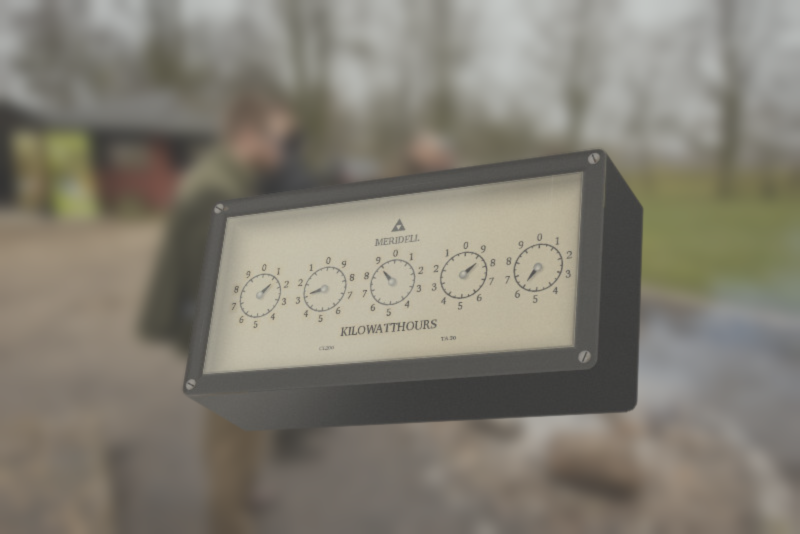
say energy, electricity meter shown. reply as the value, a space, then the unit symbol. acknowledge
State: 12886 kWh
